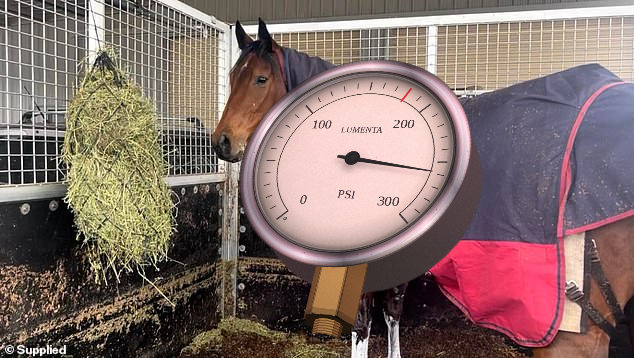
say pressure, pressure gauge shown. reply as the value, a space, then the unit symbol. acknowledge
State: 260 psi
